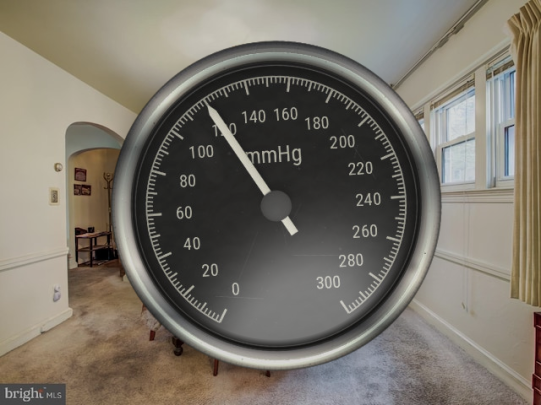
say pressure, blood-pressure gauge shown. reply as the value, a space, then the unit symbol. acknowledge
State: 120 mmHg
